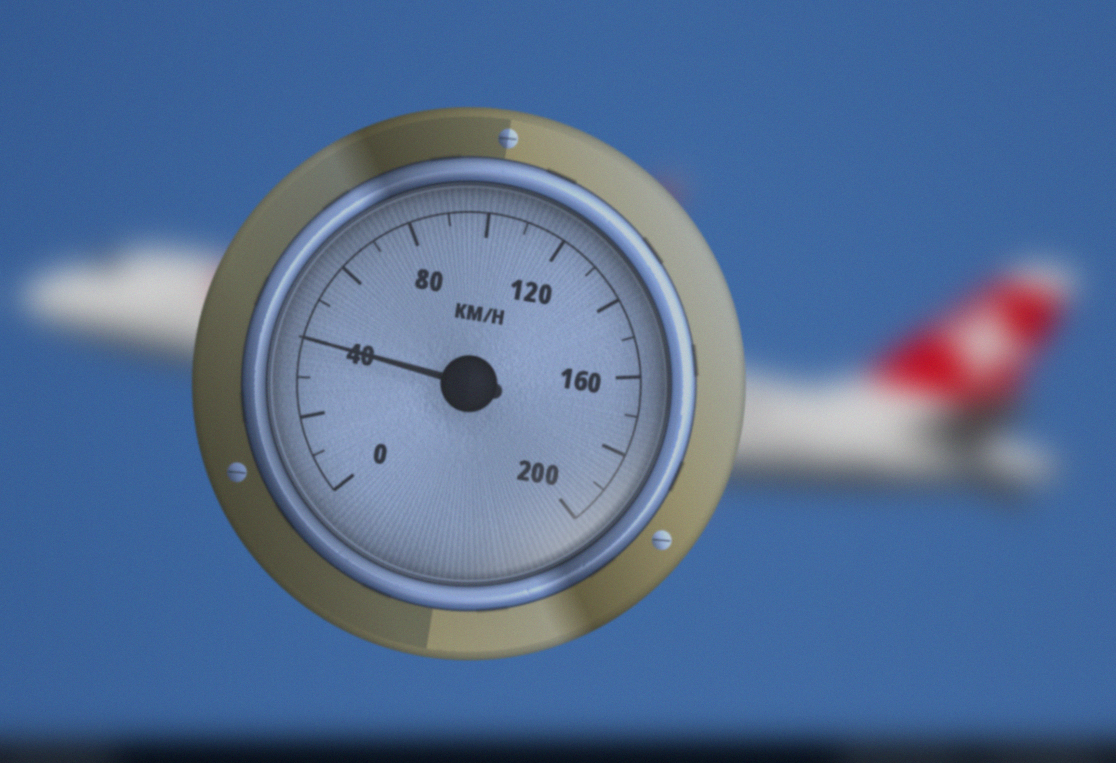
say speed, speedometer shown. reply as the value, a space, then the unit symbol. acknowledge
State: 40 km/h
